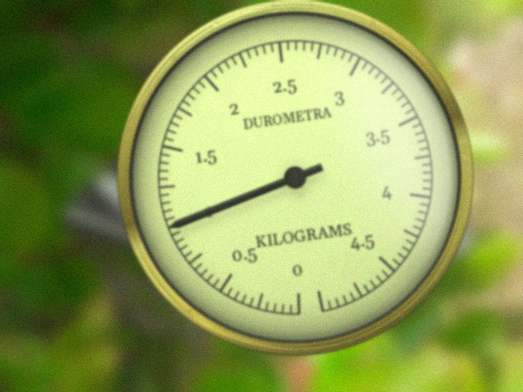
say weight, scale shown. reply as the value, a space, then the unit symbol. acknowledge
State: 1 kg
